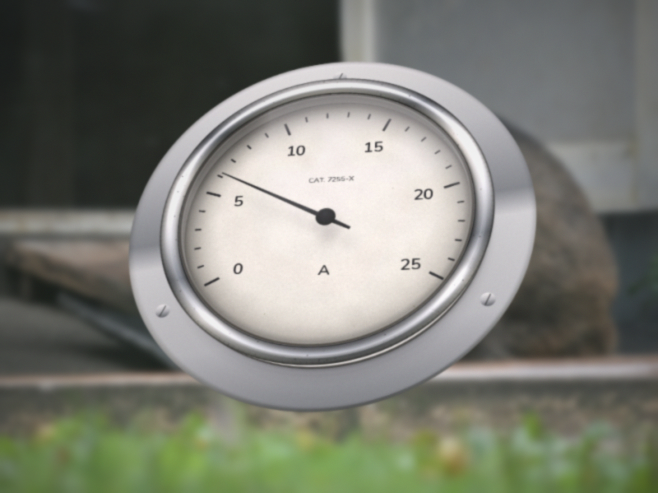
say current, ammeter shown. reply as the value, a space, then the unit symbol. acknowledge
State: 6 A
